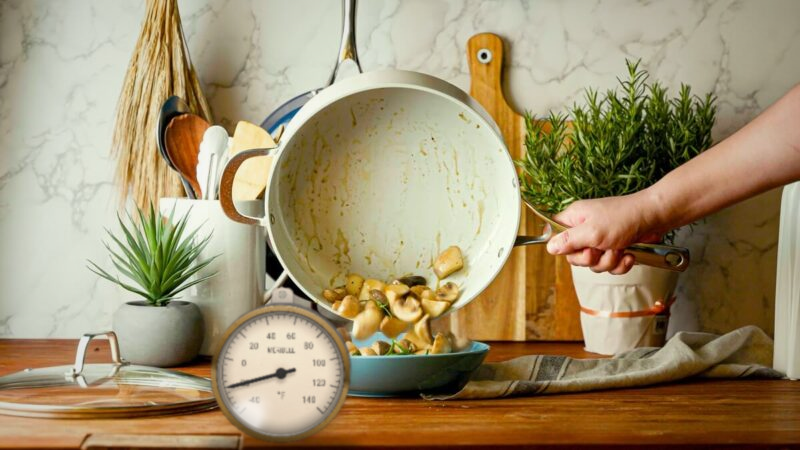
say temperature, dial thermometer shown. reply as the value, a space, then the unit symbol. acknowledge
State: -20 °F
